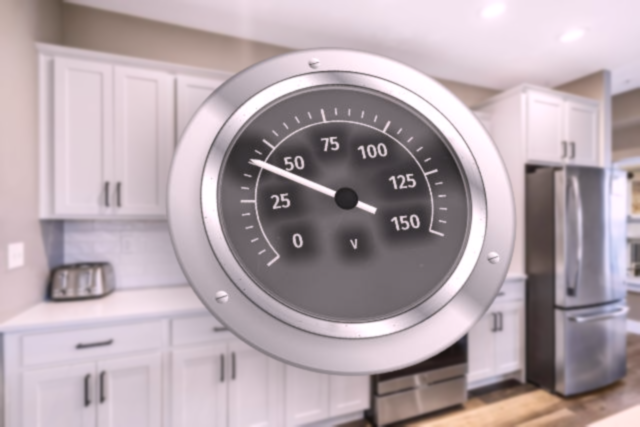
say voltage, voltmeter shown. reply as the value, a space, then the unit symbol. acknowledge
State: 40 V
